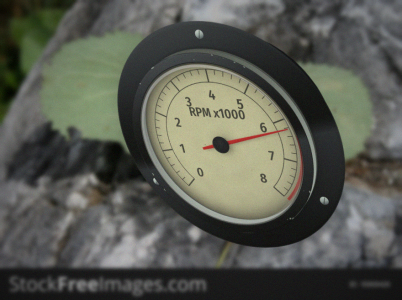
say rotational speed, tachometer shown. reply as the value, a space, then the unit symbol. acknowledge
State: 6200 rpm
